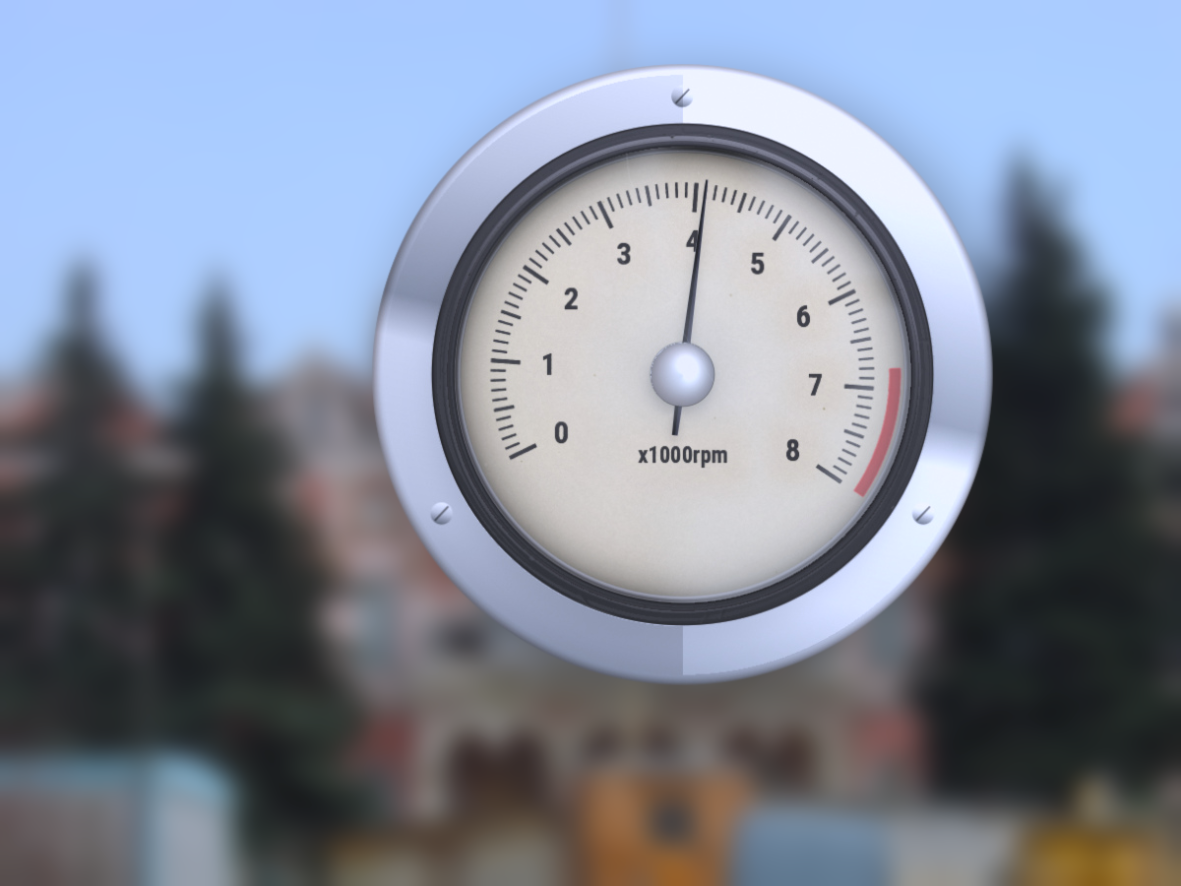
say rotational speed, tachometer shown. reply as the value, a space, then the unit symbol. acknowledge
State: 4100 rpm
